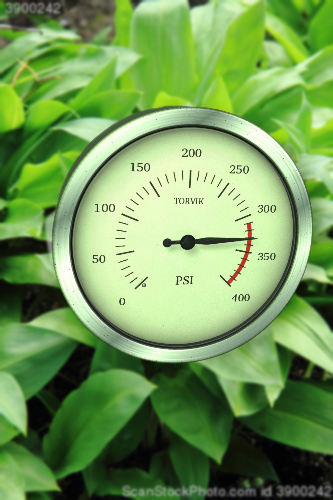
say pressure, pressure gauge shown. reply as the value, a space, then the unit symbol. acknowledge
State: 330 psi
